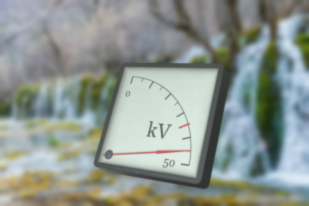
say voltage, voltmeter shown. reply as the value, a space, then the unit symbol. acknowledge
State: 45 kV
